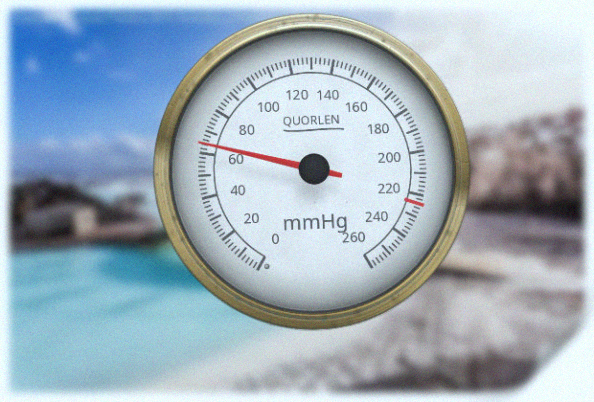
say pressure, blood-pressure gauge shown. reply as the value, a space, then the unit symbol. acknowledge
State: 64 mmHg
